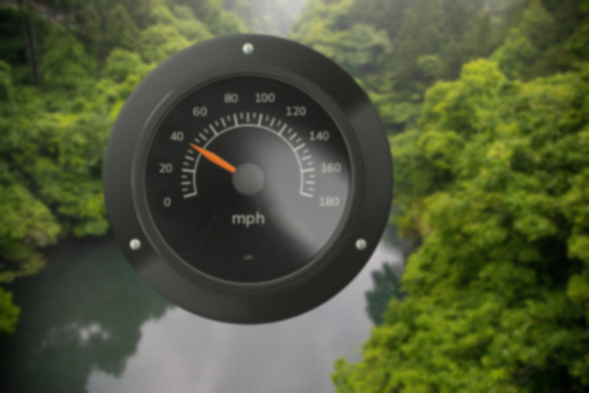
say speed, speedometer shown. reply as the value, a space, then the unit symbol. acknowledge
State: 40 mph
